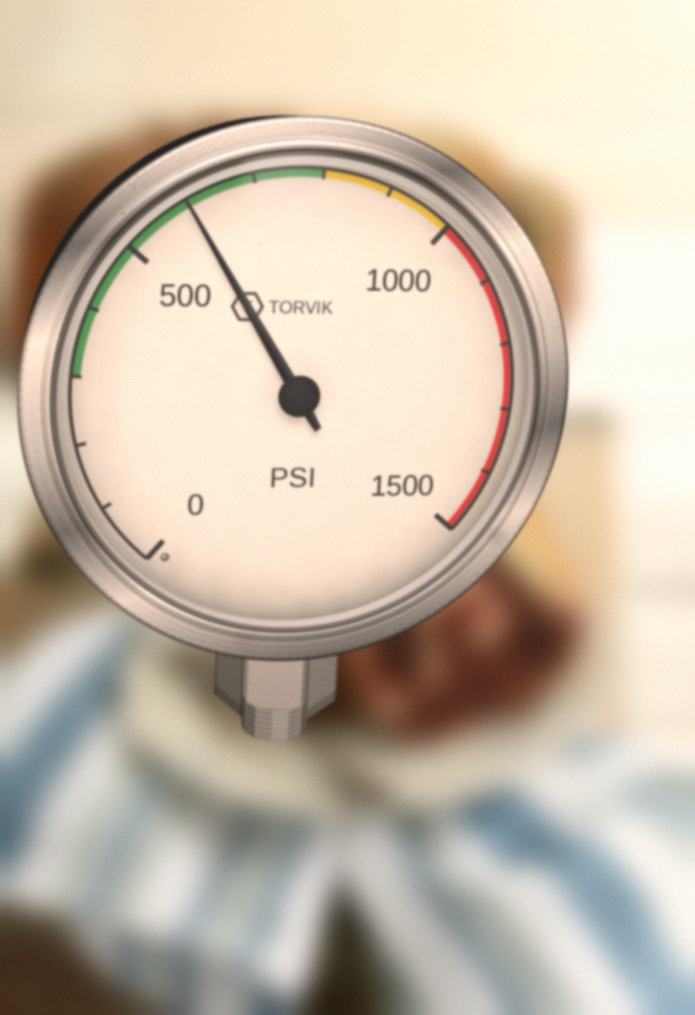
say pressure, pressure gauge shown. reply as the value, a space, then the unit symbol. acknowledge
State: 600 psi
